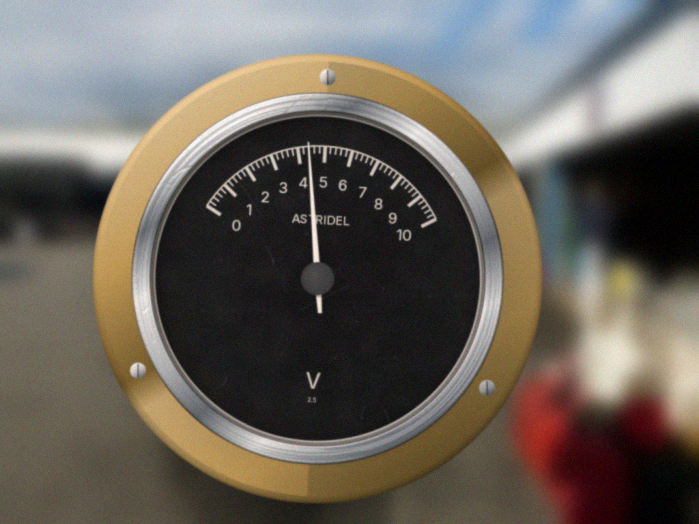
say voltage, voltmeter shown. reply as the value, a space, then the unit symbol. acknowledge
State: 4.4 V
